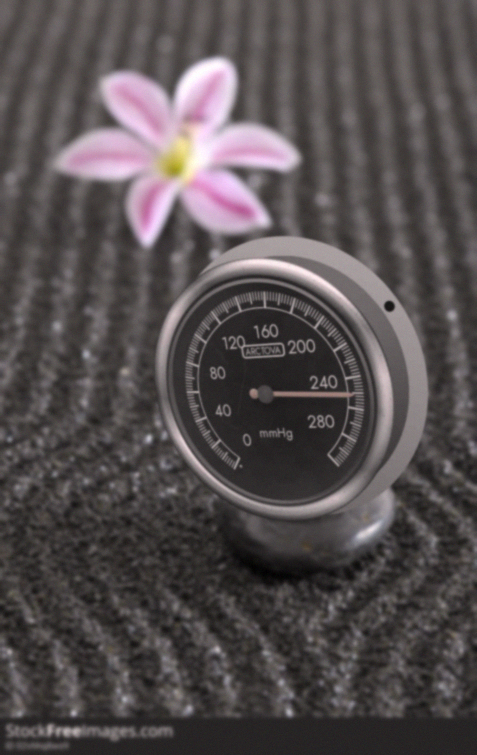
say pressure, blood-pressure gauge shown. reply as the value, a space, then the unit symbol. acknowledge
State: 250 mmHg
